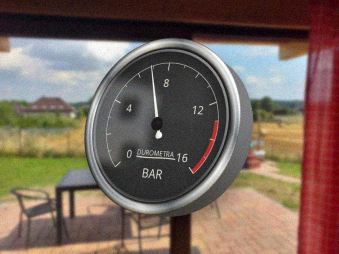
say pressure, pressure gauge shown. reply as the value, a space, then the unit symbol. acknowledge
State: 7 bar
